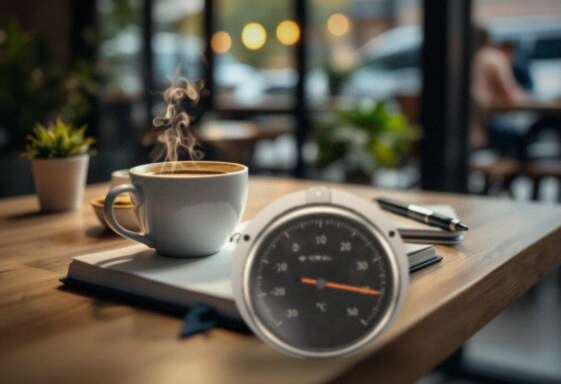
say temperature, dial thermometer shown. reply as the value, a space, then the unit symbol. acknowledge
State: 40 °C
